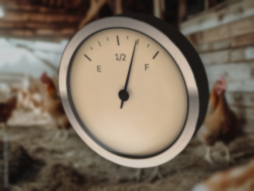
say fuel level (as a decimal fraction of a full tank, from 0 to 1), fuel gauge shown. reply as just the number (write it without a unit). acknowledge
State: 0.75
